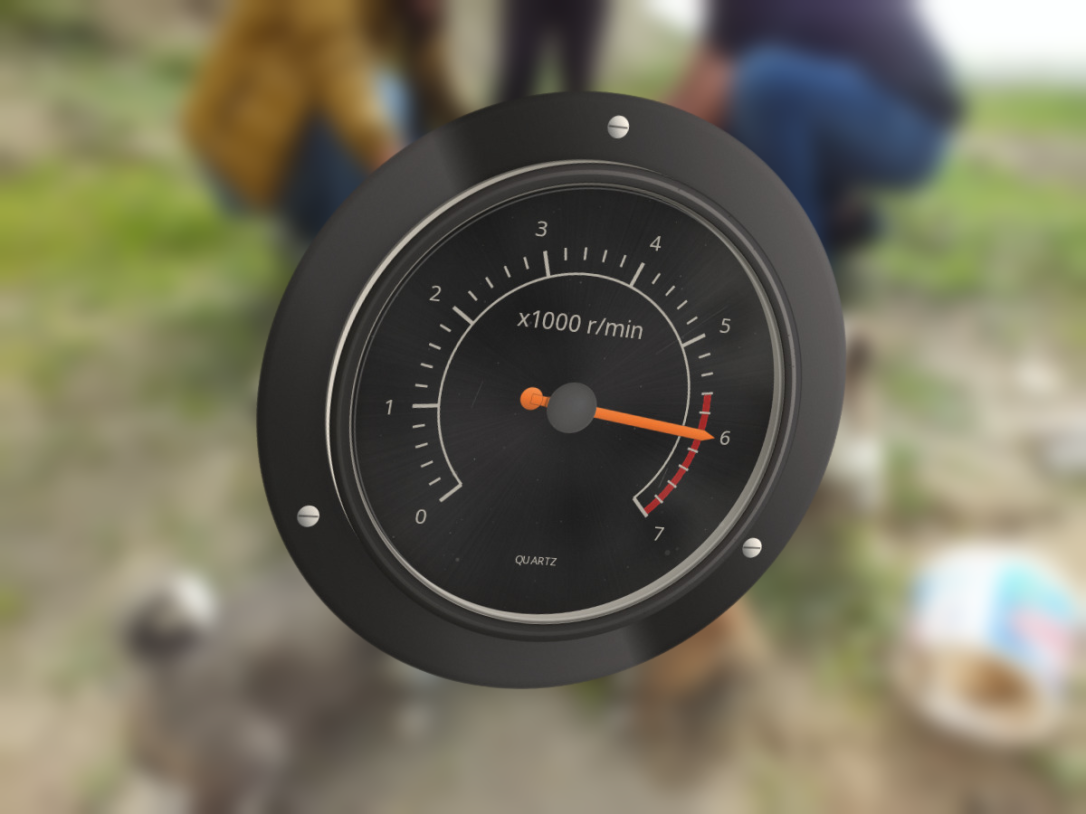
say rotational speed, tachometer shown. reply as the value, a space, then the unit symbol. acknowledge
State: 6000 rpm
